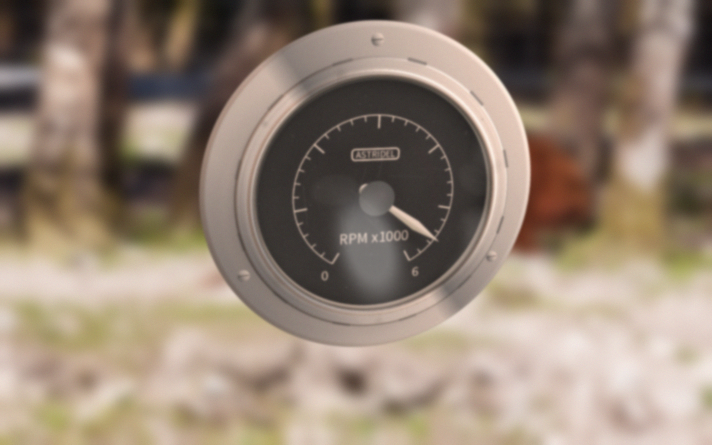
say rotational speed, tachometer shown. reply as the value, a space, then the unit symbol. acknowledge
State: 5500 rpm
